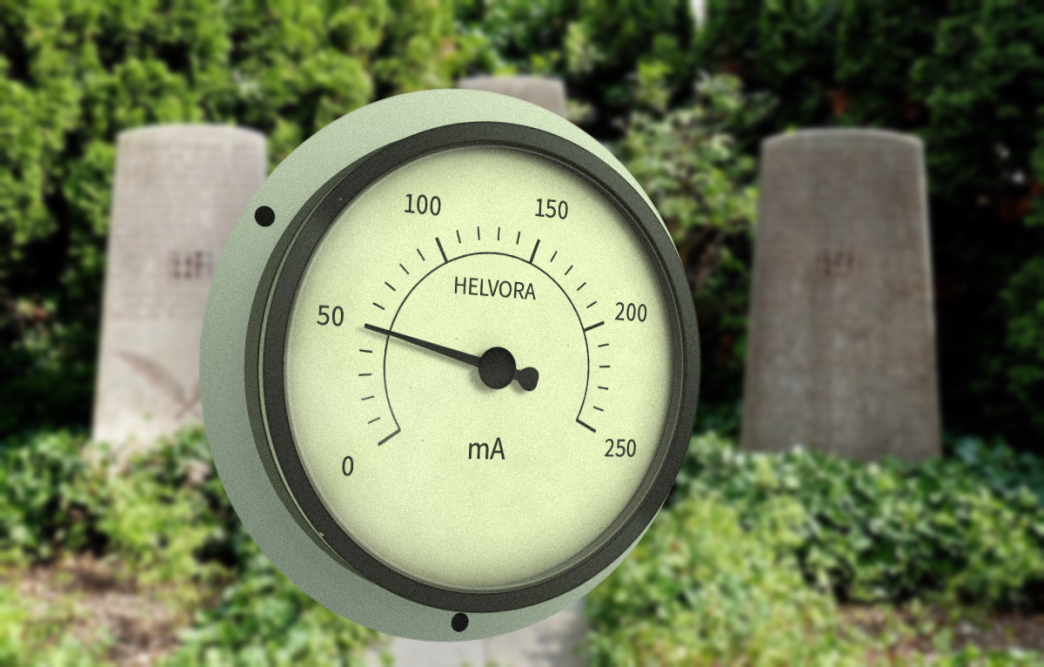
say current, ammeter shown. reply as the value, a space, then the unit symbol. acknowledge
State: 50 mA
